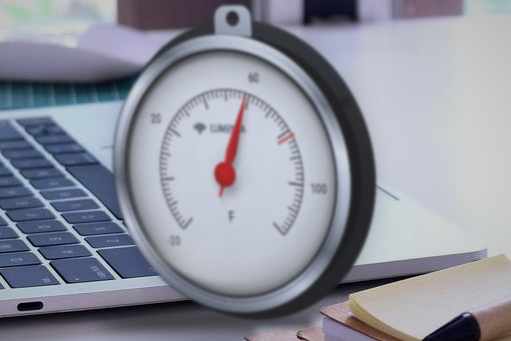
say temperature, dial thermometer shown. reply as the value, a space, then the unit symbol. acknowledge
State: 60 °F
